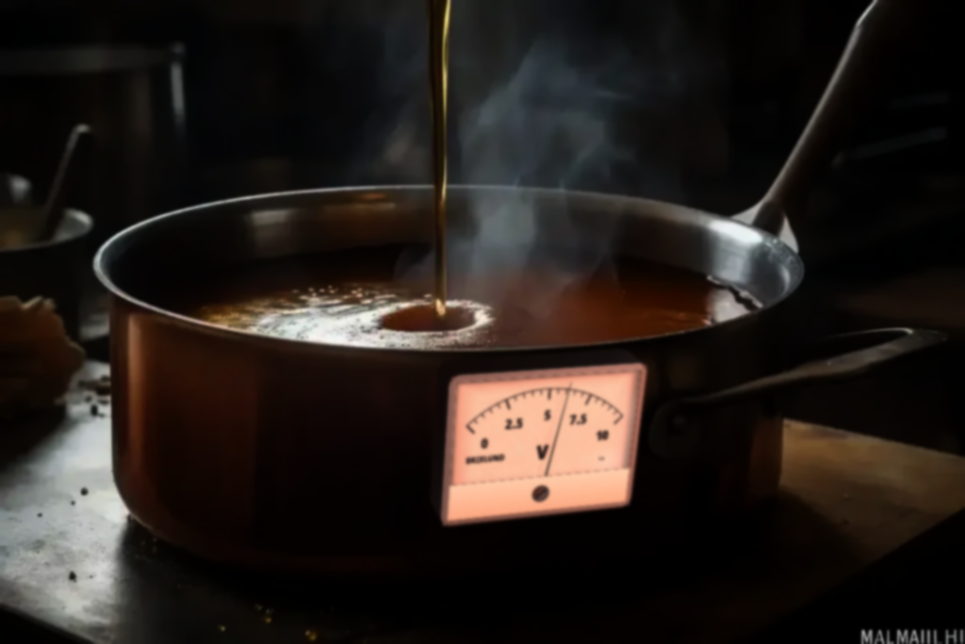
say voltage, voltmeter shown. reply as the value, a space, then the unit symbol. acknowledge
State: 6 V
